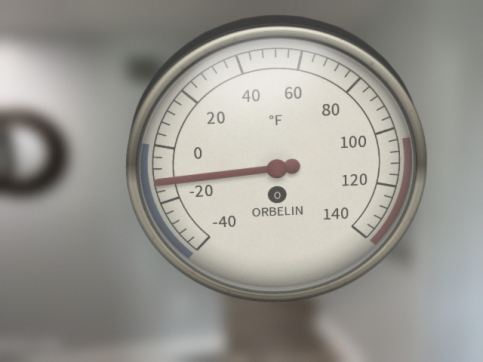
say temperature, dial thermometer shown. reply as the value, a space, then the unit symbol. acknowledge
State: -12 °F
